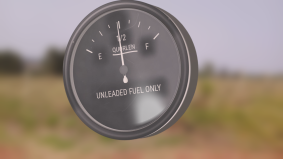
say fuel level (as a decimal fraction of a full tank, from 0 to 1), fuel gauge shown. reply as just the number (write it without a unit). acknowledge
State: 0.5
